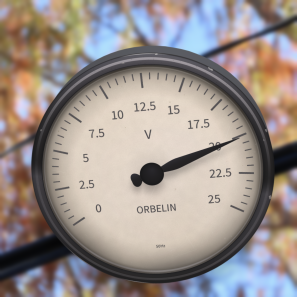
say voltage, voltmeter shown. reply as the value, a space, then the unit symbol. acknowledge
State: 20 V
